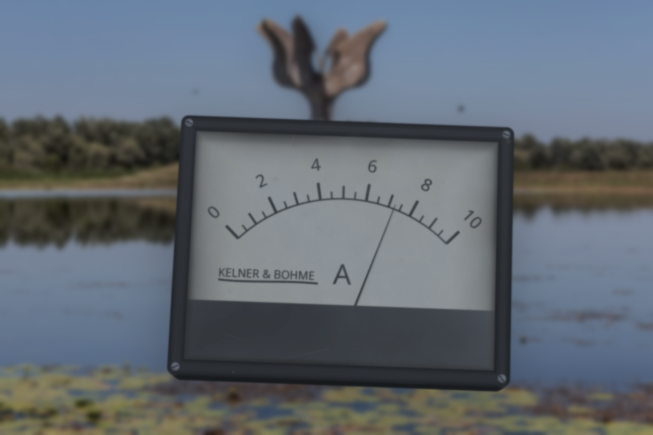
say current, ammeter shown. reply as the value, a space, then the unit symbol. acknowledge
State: 7.25 A
